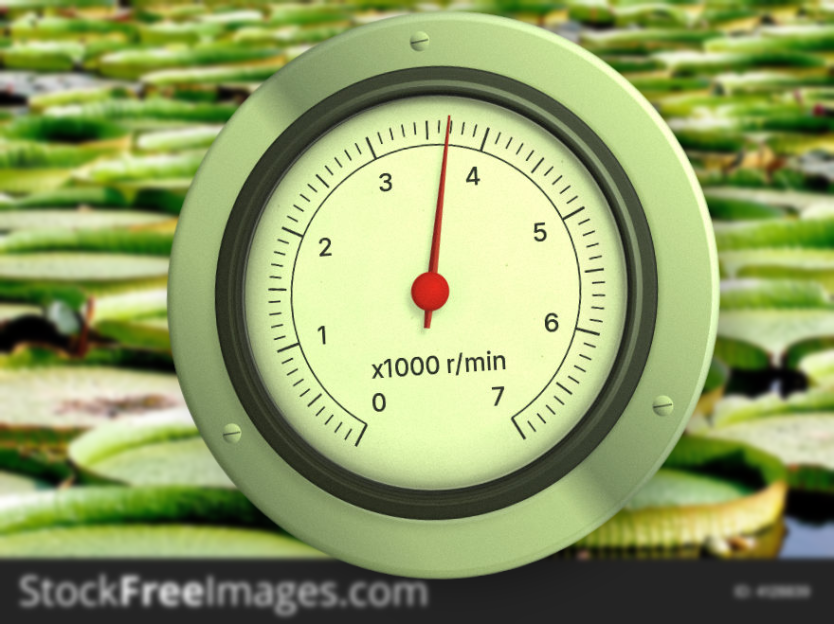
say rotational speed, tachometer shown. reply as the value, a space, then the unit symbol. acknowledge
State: 3700 rpm
